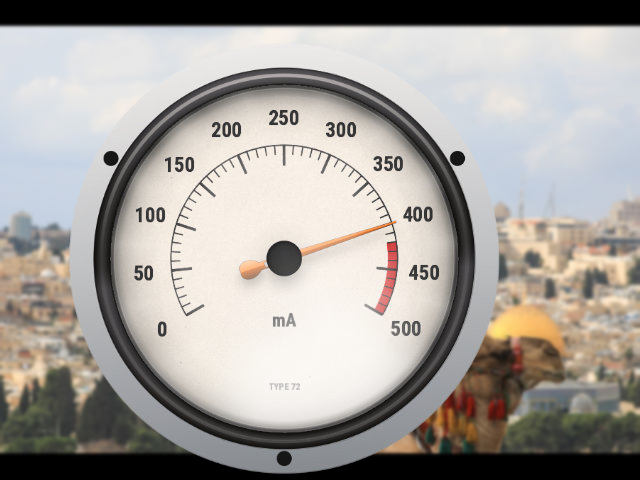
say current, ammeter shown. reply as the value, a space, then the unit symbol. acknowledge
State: 400 mA
